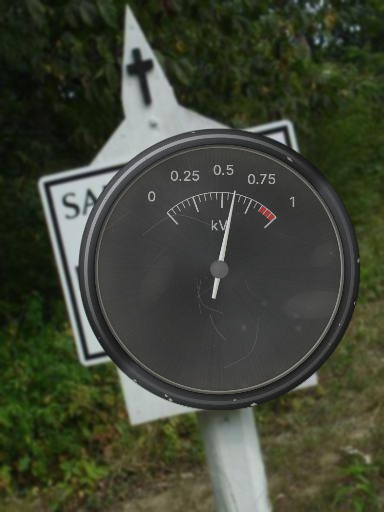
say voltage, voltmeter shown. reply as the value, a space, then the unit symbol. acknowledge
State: 0.6 kV
